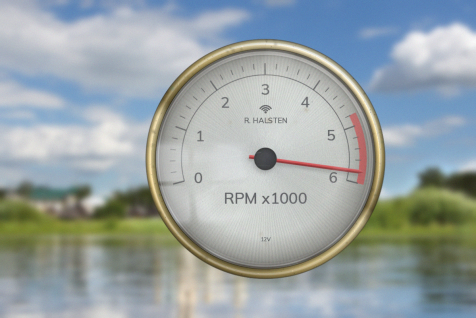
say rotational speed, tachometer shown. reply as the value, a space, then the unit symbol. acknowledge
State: 5800 rpm
